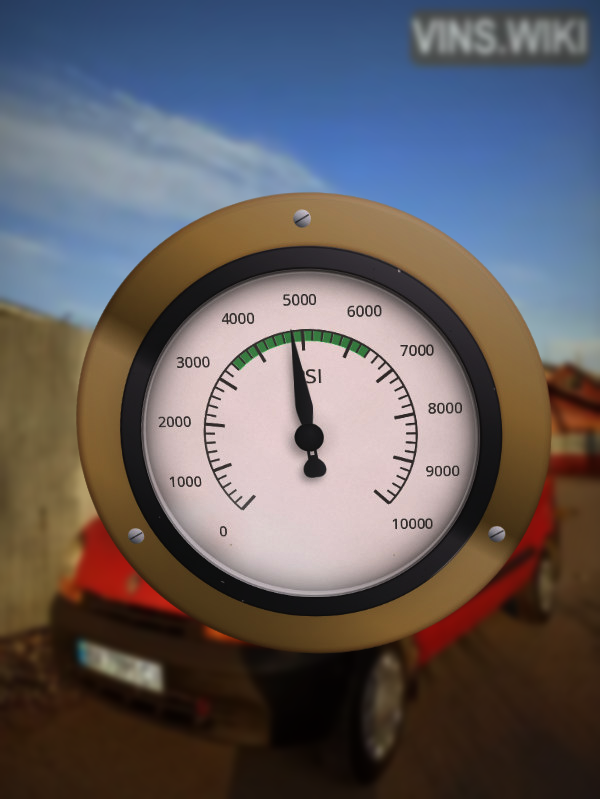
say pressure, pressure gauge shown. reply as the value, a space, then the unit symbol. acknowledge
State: 4800 psi
